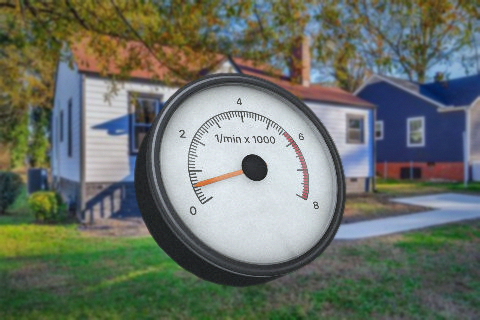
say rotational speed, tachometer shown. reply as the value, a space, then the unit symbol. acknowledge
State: 500 rpm
